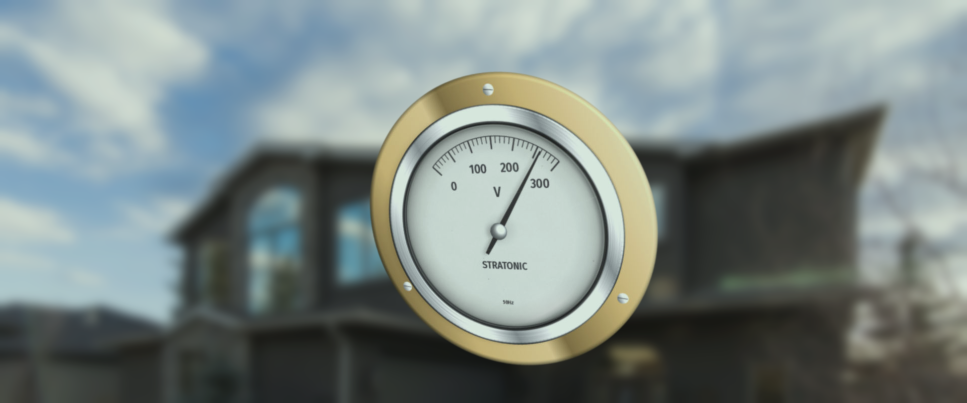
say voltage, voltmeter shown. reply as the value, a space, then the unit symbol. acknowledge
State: 260 V
